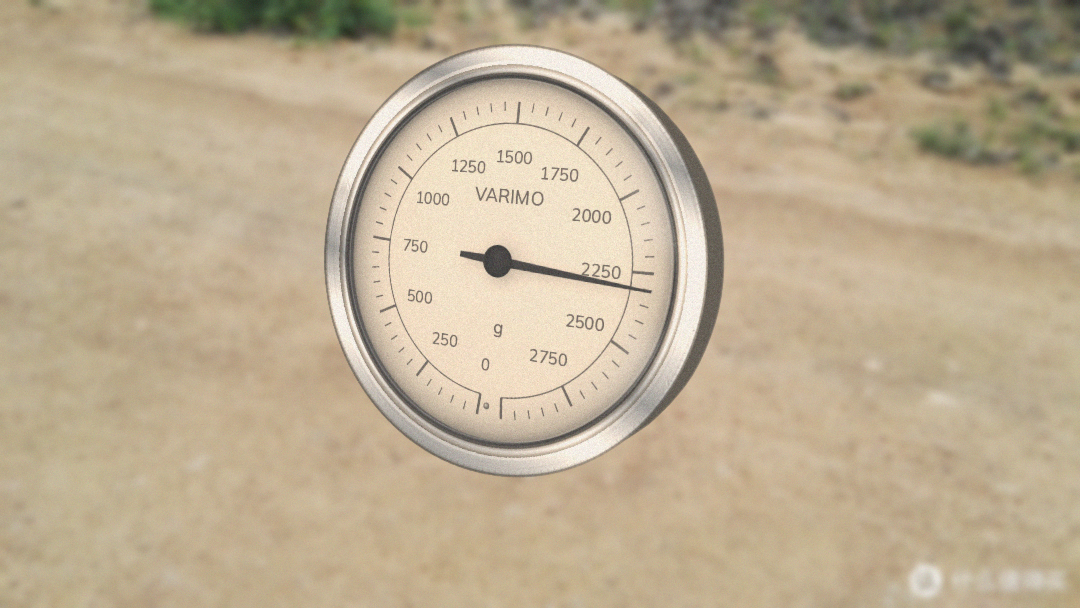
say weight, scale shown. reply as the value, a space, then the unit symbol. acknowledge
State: 2300 g
